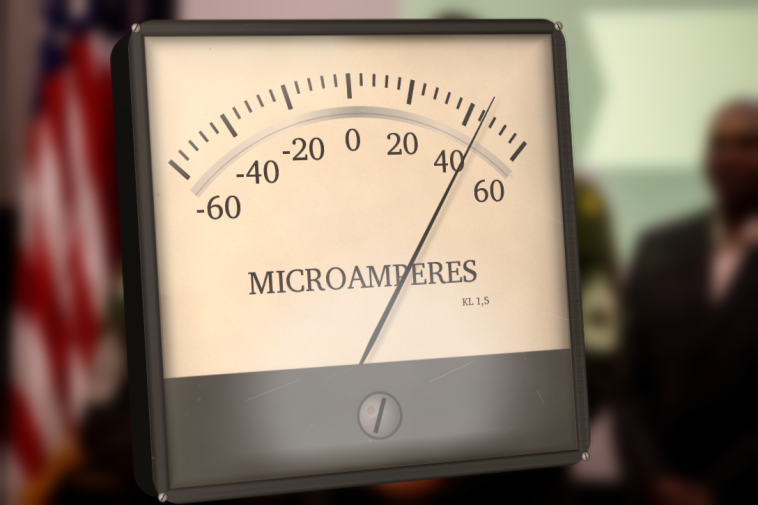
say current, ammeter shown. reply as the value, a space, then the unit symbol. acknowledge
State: 44 µA
